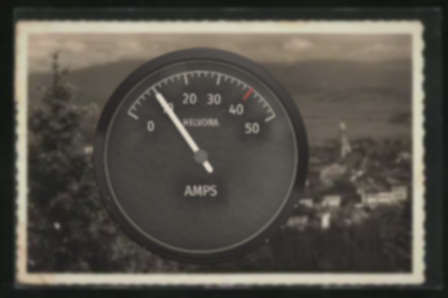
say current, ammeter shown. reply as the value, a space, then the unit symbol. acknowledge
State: 10 A
